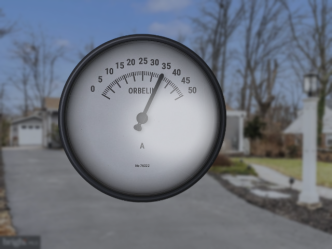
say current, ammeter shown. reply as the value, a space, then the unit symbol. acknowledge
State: 35 A
